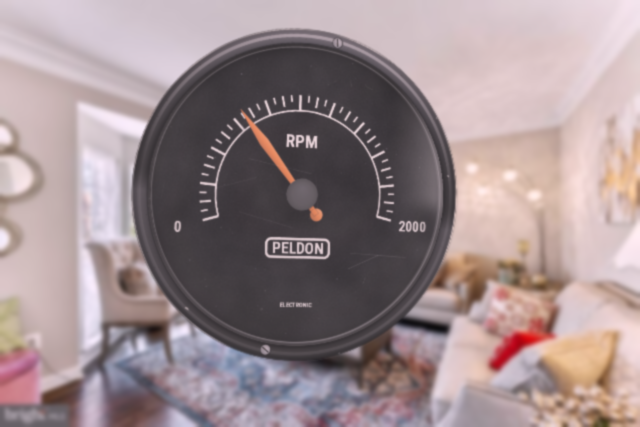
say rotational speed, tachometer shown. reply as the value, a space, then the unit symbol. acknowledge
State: 650 rpm
